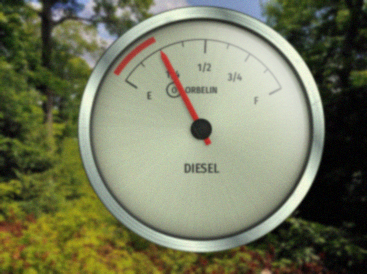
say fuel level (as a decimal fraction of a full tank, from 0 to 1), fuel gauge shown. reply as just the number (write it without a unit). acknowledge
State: 0.25
